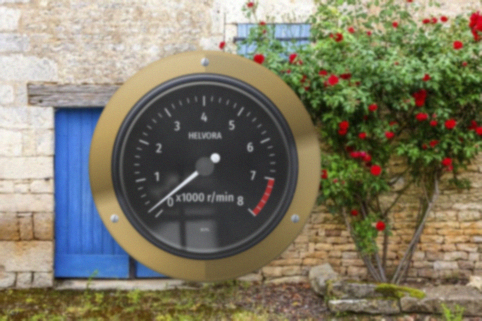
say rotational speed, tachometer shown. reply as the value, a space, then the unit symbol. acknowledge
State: 200 rpm
